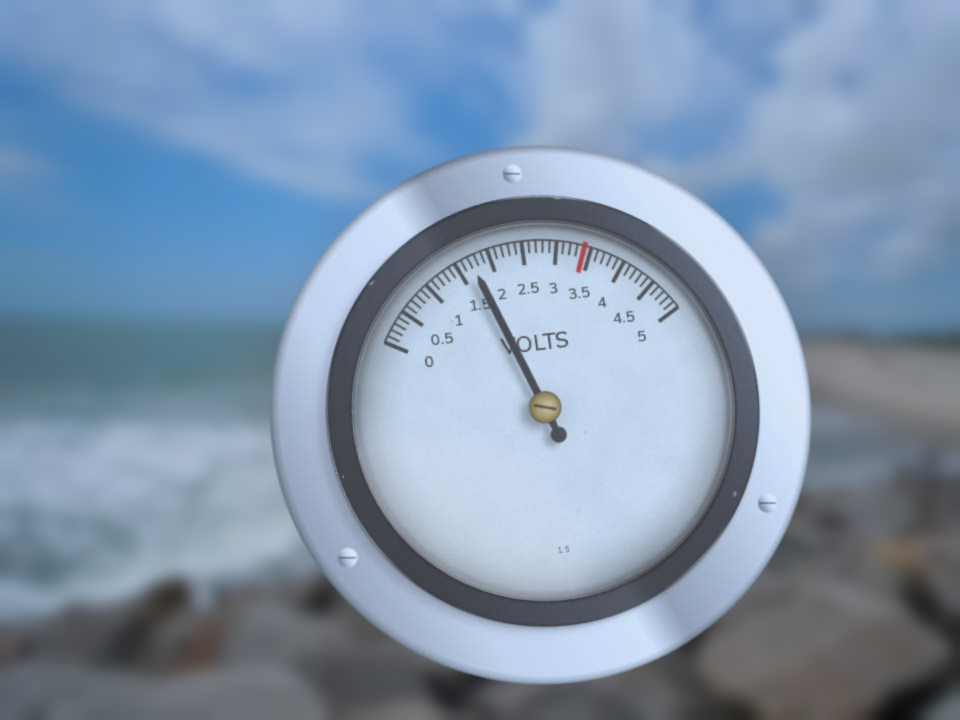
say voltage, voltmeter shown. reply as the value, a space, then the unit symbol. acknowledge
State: 1.7 V
